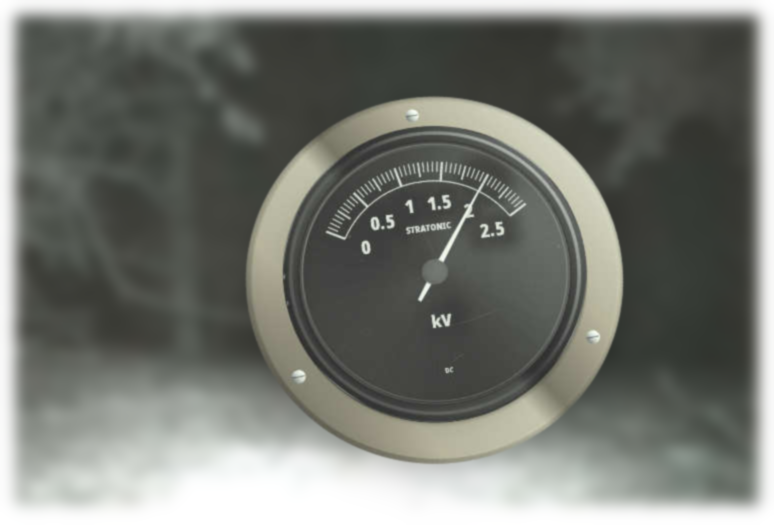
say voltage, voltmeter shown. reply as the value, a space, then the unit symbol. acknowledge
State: 2 kV
